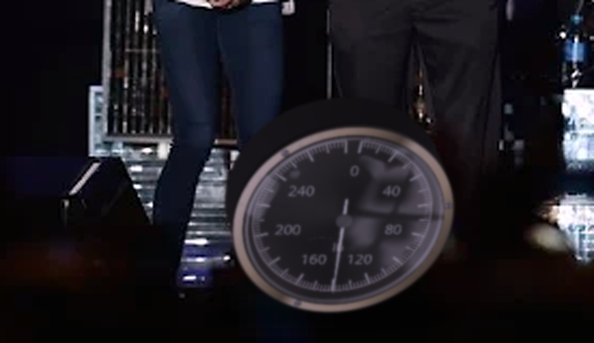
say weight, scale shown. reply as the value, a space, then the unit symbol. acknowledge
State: 140 lb
